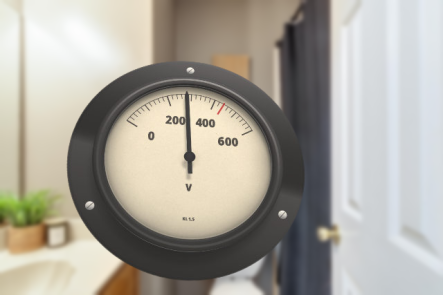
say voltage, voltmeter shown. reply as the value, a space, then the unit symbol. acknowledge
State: 280 V
